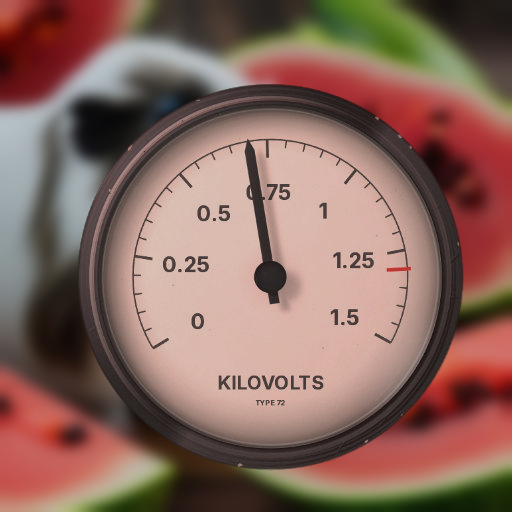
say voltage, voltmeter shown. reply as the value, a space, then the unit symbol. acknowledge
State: 0.7 kV
